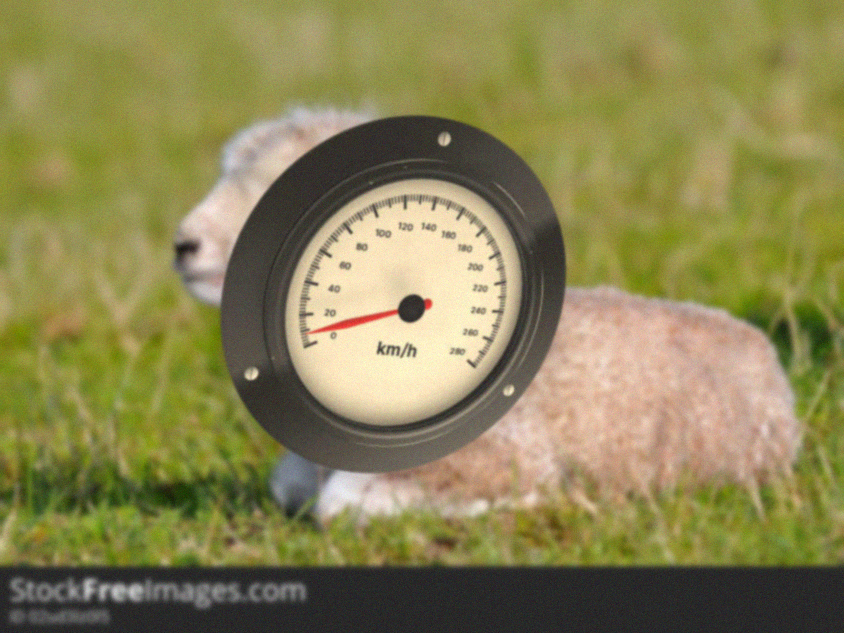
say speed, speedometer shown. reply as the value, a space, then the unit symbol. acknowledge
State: 10 km/h
